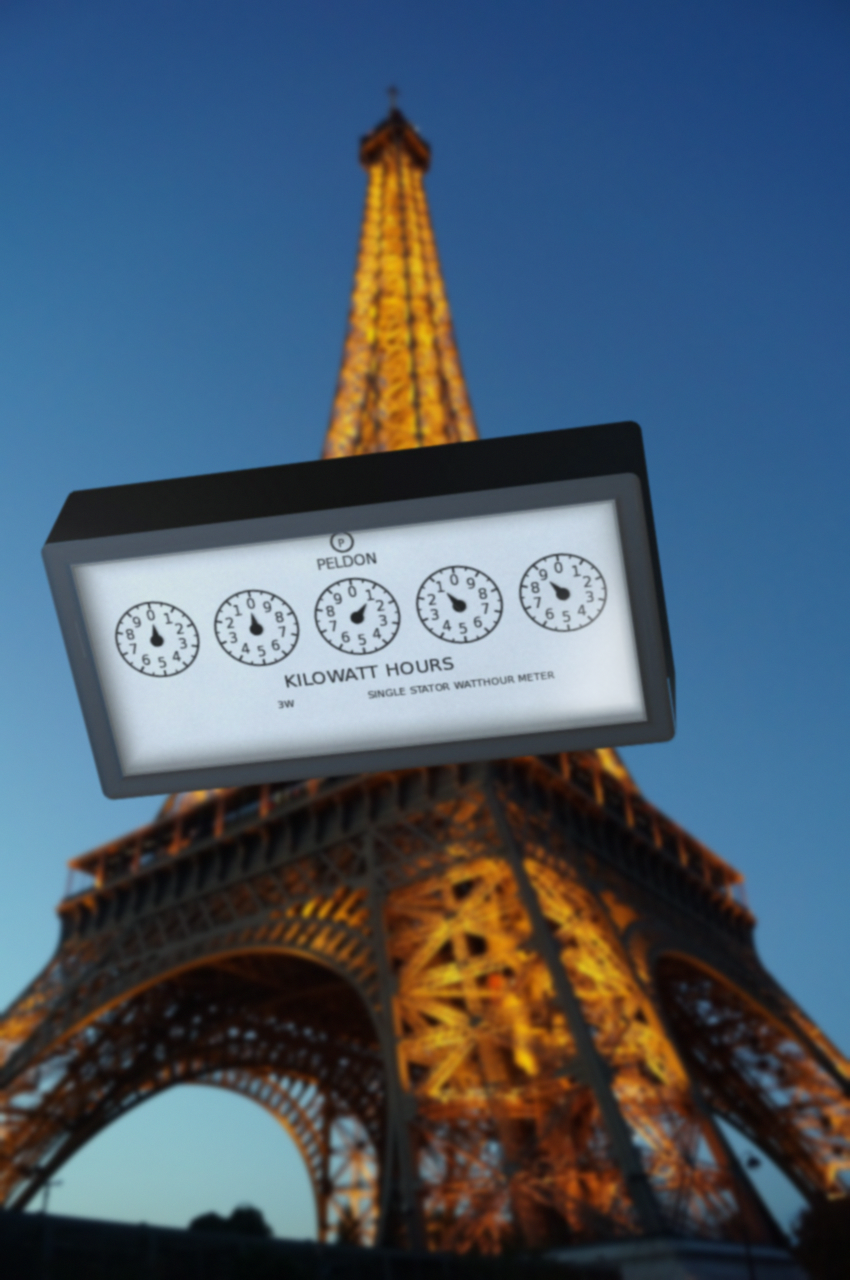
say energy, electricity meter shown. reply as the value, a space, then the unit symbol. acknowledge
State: 109 kWh
